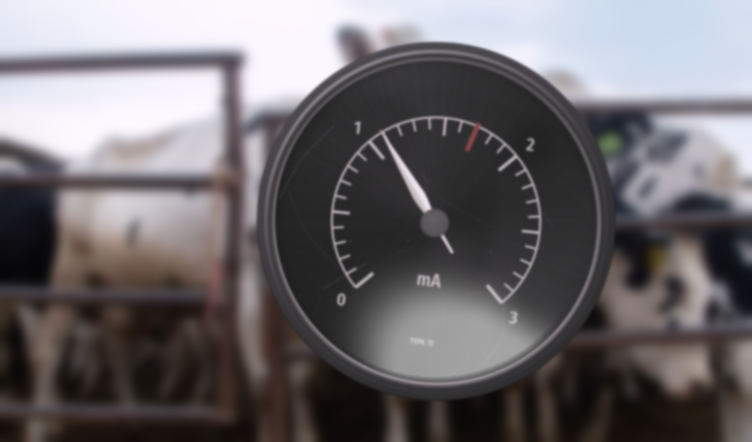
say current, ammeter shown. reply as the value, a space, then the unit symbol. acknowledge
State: 1.1 mA
